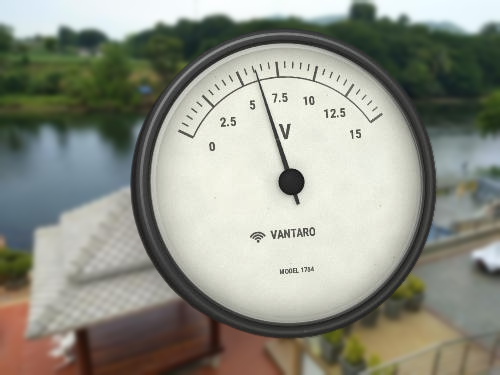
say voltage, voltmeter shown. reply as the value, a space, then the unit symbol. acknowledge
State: 6 V
